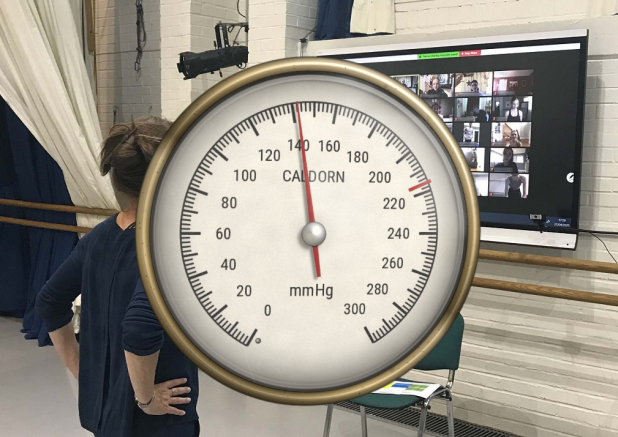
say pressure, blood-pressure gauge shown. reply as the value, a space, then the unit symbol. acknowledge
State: 142 mmHg
